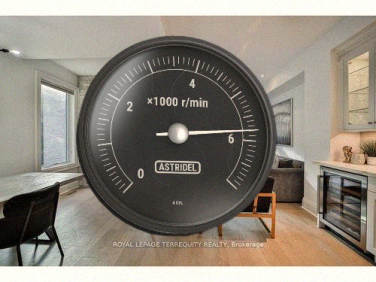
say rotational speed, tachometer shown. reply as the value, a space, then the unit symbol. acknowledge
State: 5800 rpm
